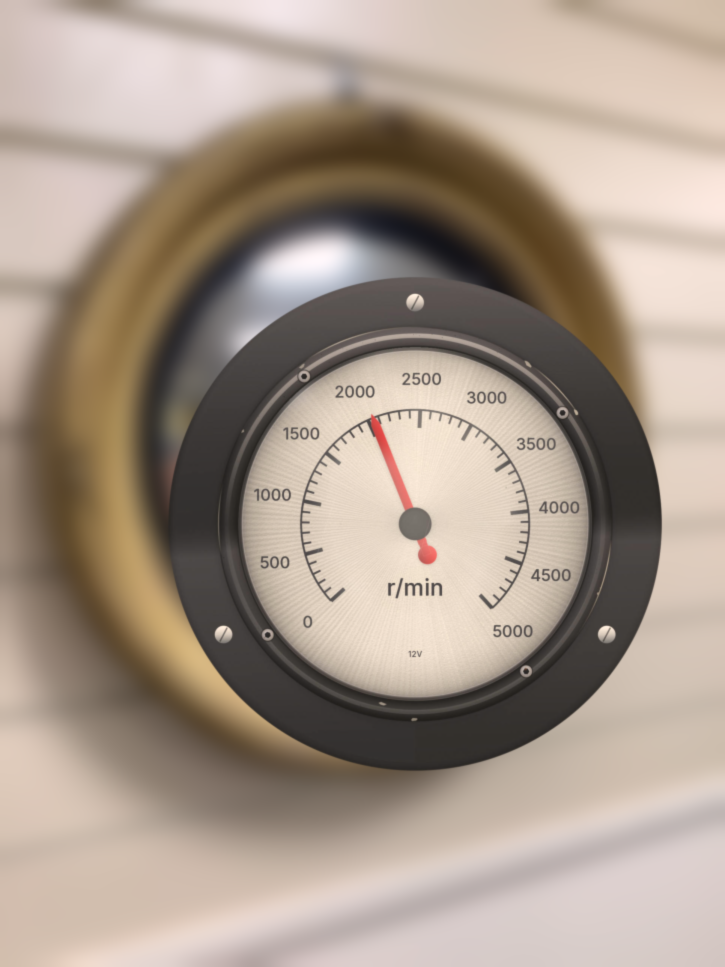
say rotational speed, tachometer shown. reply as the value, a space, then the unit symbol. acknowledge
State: 2050 rpm
